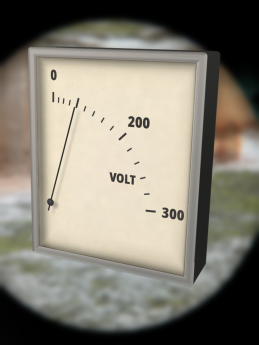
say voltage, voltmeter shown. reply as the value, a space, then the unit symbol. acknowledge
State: 100 V
